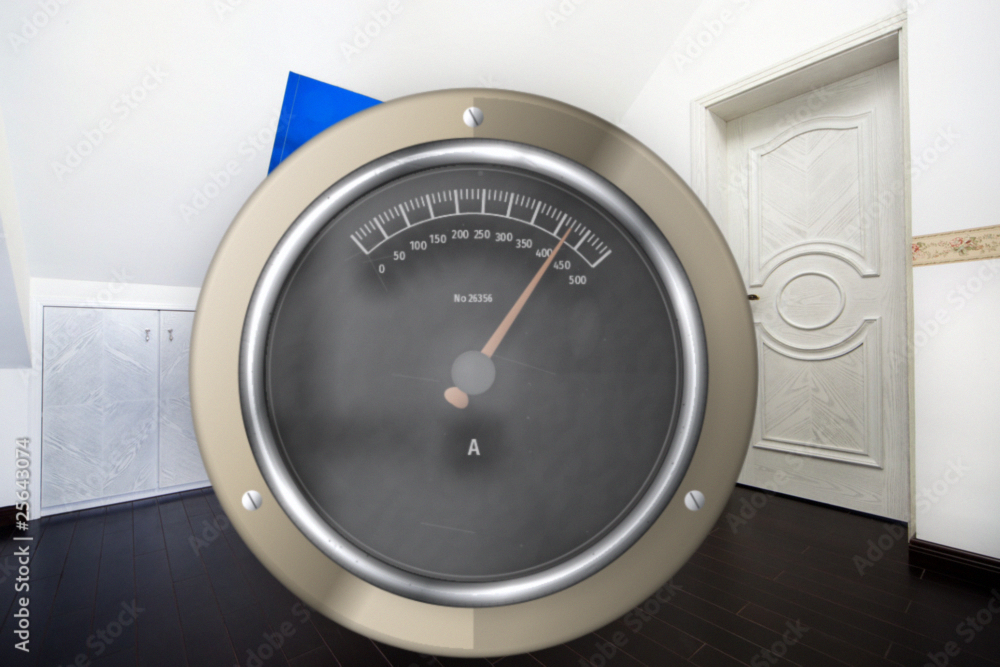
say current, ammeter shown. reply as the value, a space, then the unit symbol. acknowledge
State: 420 A
